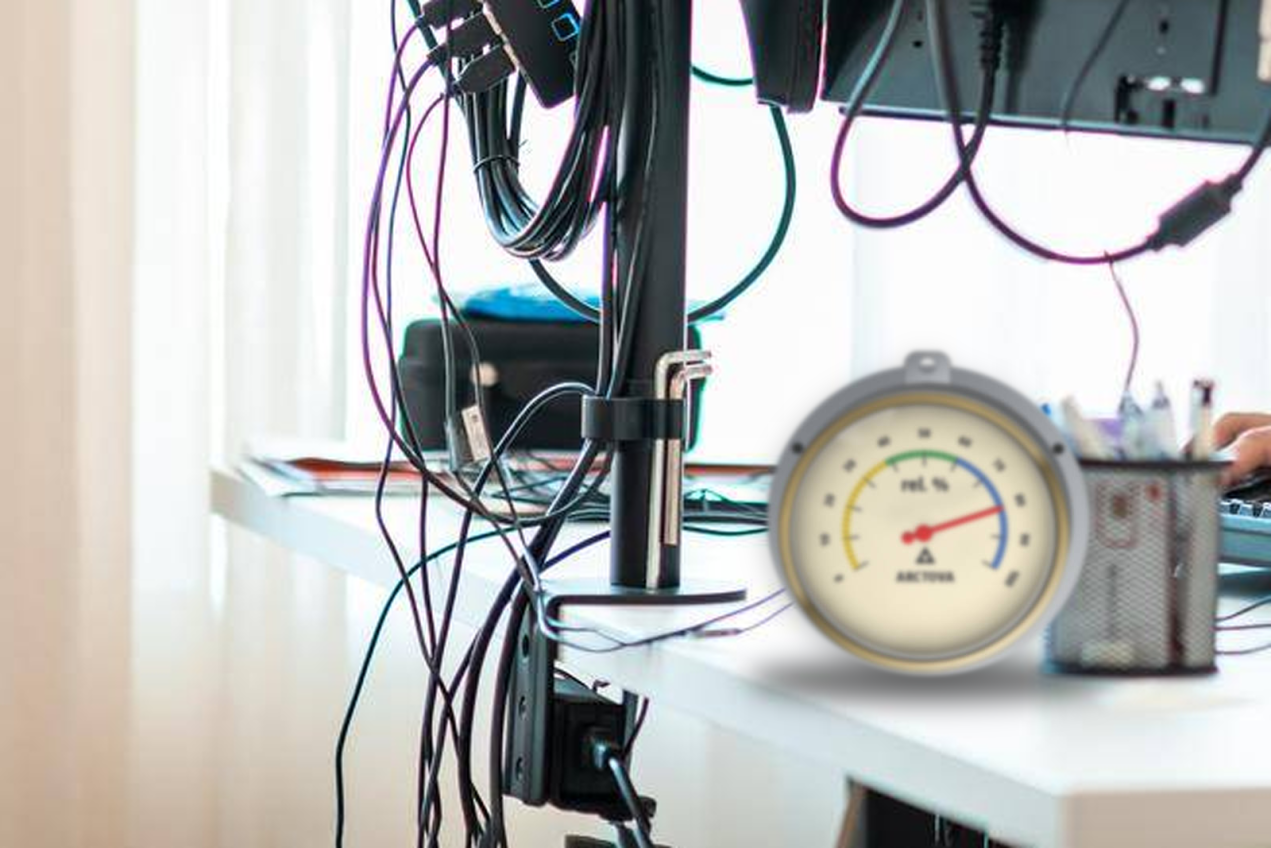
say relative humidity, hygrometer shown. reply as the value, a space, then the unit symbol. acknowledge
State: 80 %
